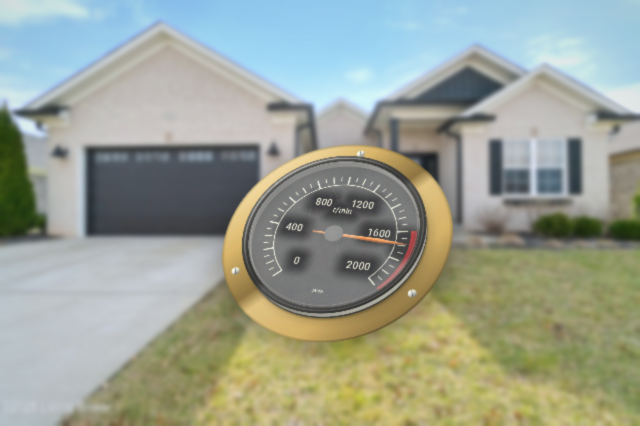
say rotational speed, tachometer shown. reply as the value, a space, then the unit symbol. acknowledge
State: 1700 rpm
